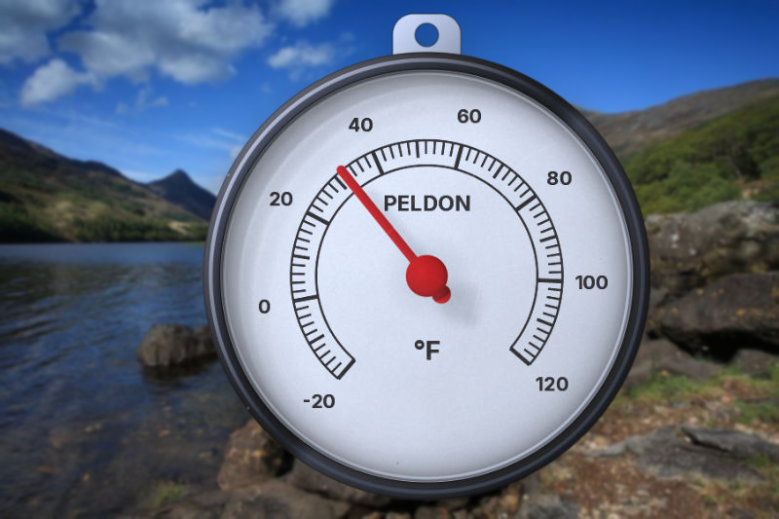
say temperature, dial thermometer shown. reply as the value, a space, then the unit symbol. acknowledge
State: 32 °F
